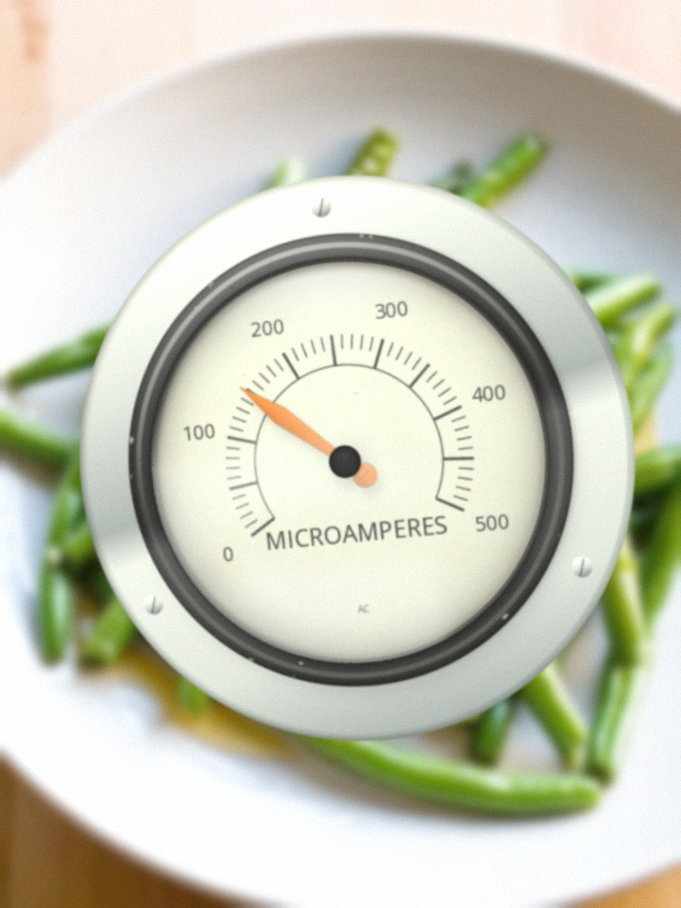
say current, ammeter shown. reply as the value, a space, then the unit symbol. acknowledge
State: 150 µA
